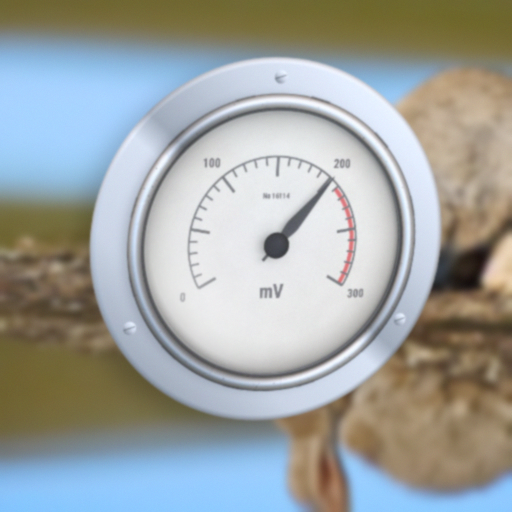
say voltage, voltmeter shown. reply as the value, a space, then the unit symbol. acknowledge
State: 200 mV
